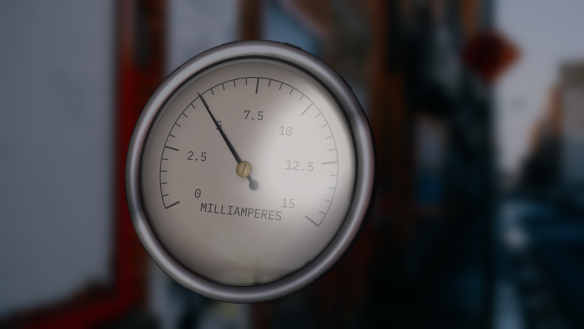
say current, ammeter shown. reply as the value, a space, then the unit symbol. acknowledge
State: 5 mA
